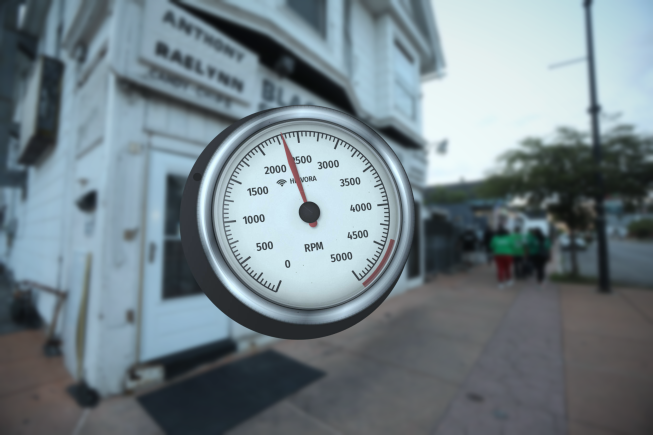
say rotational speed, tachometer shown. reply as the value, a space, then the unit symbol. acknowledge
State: 2300 rpm
